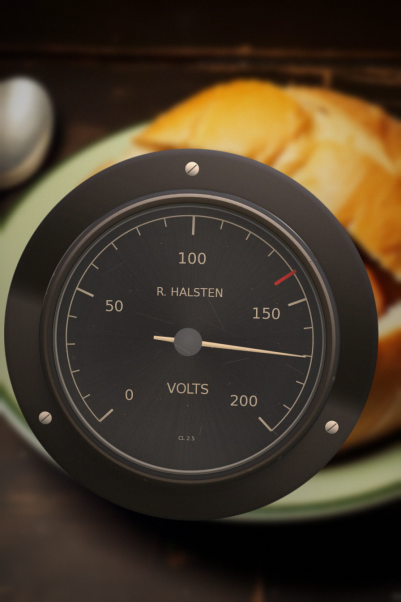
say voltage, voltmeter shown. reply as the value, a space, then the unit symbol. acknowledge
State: 170 V
